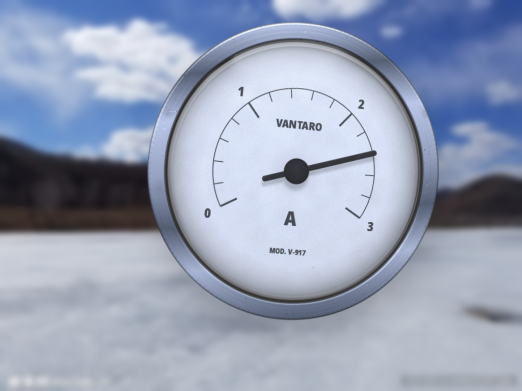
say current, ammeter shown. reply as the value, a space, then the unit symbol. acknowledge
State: 2.4 A
